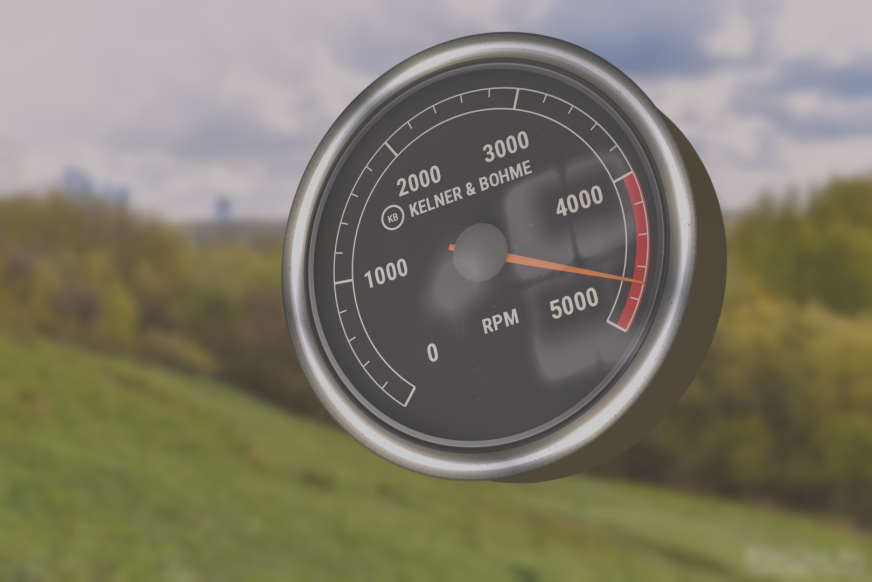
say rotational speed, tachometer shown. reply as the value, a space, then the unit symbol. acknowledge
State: 4700 rpm
